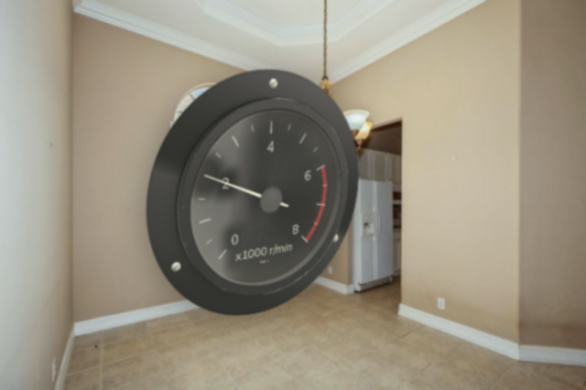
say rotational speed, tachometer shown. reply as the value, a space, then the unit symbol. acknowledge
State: 2000 rpm
